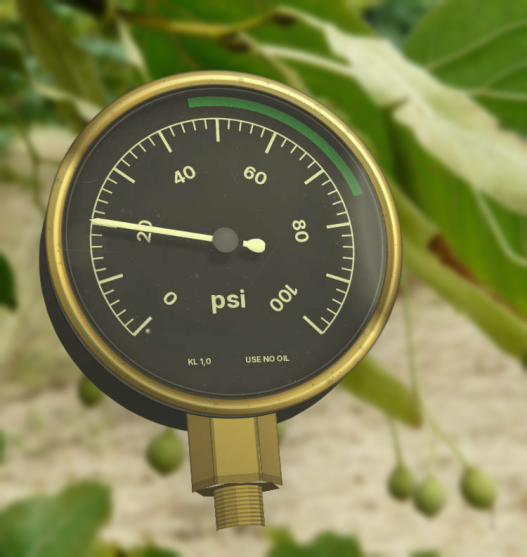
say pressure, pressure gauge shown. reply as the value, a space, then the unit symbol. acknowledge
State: 20 psi
